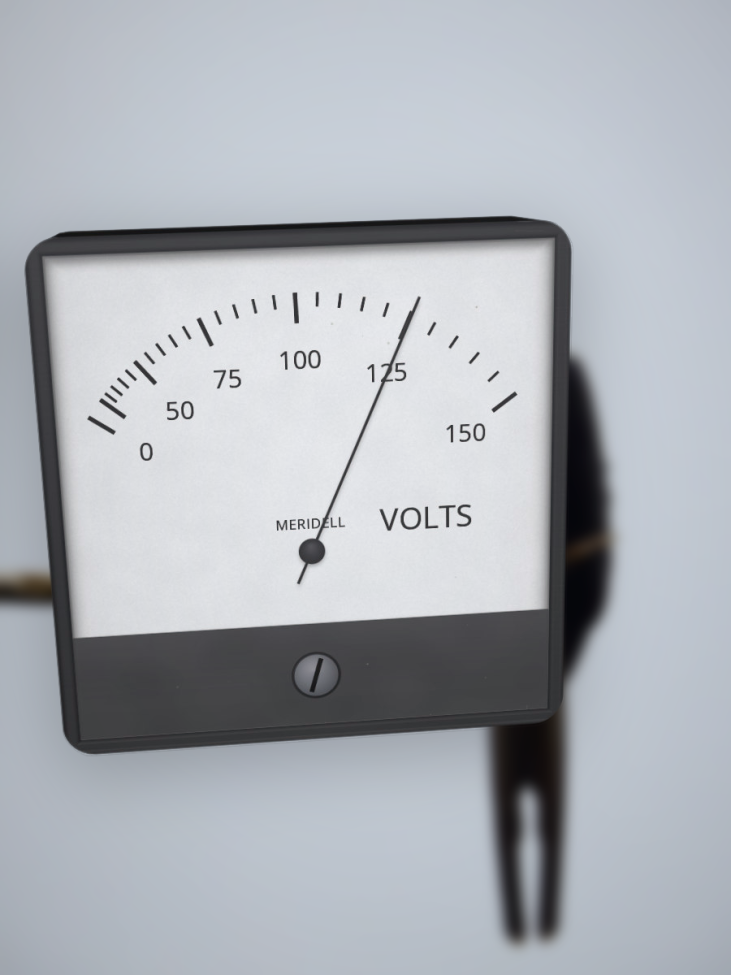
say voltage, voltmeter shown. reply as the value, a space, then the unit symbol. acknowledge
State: 125 V
